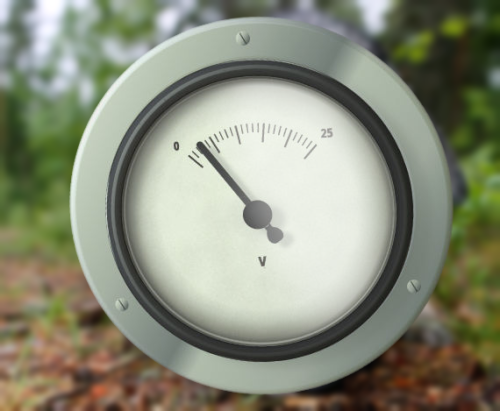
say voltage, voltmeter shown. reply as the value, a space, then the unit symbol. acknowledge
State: 3 V
